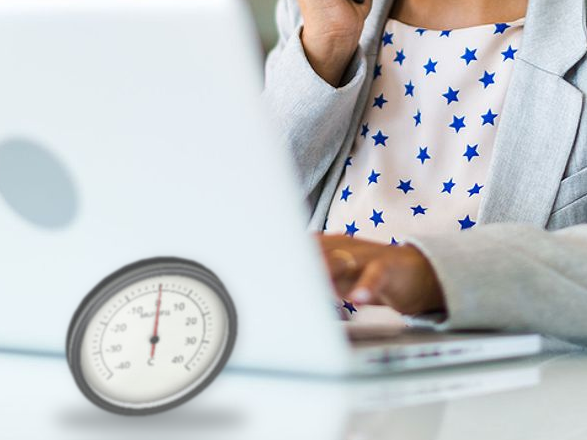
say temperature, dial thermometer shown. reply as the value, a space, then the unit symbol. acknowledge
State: 0 °C
